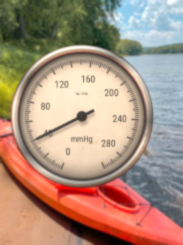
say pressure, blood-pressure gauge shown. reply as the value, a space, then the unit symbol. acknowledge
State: 40 mmHg
